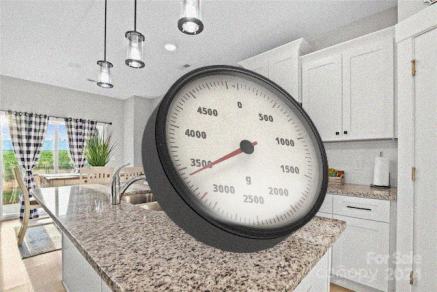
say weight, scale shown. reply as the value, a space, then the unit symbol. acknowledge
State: 3400 g
